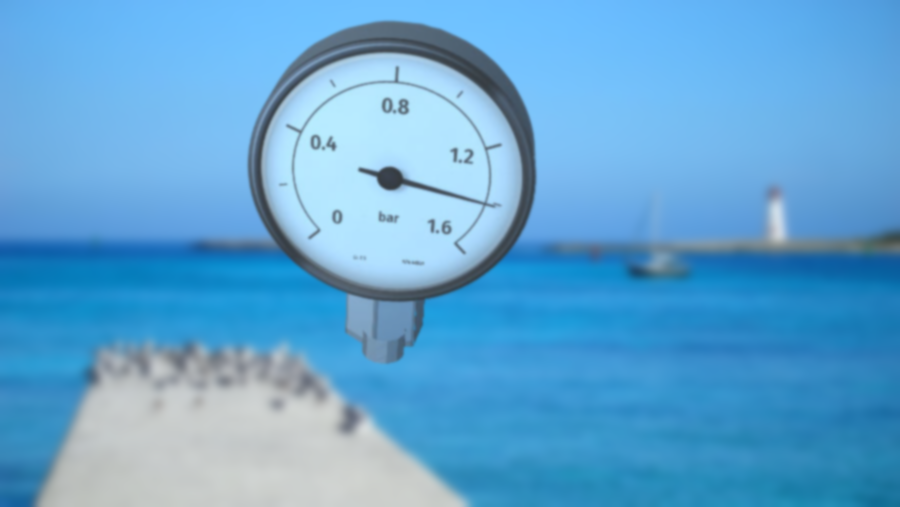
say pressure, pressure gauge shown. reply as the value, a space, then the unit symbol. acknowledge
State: 1.4 bar
